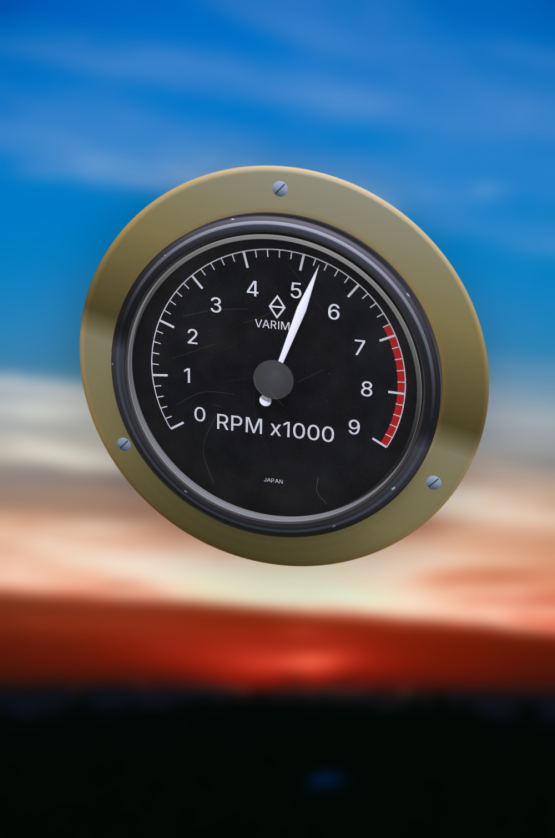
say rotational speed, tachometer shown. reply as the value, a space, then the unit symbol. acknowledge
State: 5300 rpm
